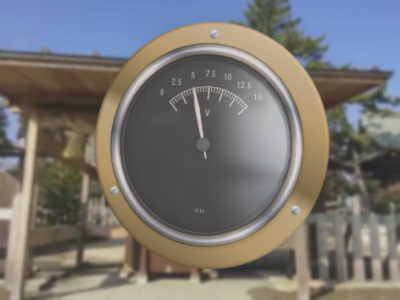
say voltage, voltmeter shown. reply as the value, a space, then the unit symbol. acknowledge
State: 5 V
